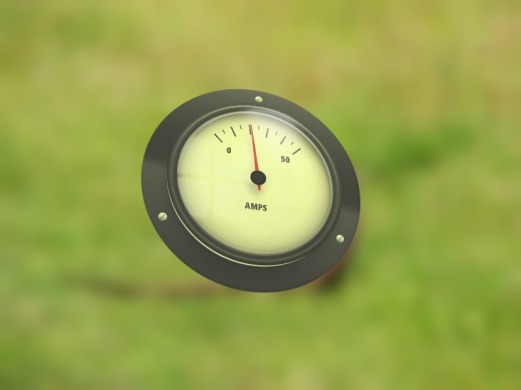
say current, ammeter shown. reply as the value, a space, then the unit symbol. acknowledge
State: 20 A
